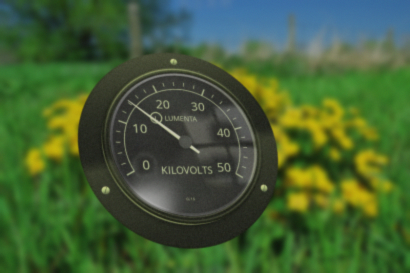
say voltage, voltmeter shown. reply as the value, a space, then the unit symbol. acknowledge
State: 14 kV
